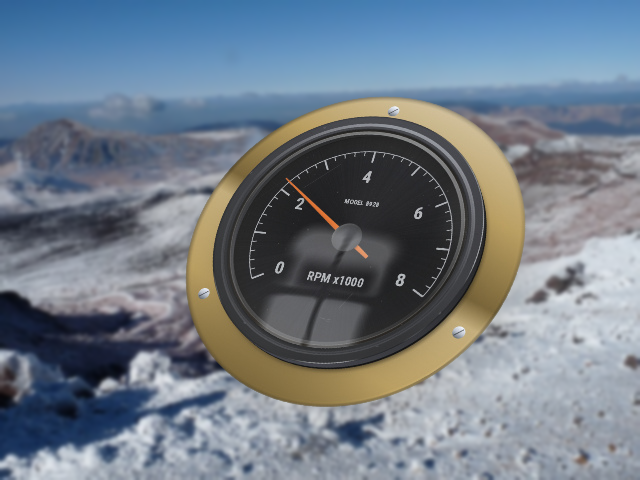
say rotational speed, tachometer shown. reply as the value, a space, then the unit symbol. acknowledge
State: 2200 rpm
